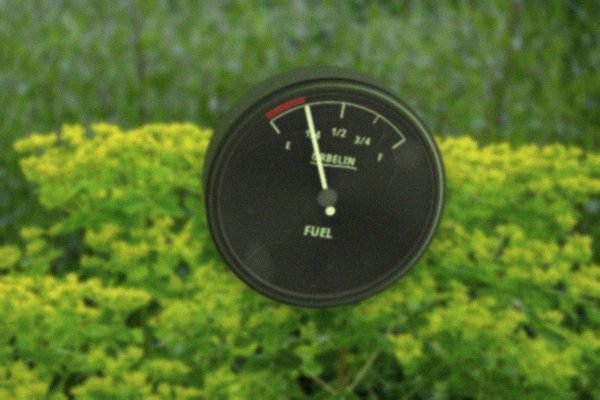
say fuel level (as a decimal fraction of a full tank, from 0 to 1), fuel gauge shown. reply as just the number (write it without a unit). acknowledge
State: 0.25
